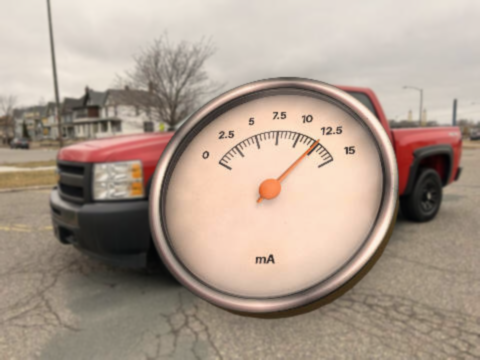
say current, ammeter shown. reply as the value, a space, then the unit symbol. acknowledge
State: 12.5 mA
